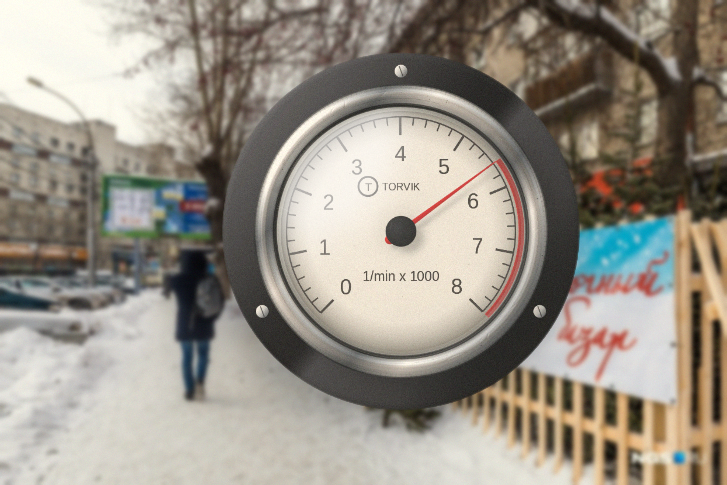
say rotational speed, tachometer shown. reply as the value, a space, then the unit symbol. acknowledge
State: 5600 rpm
